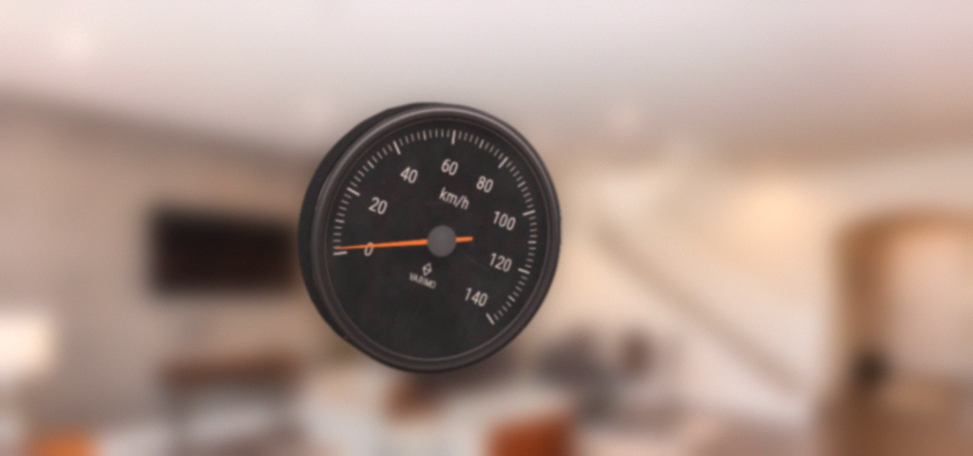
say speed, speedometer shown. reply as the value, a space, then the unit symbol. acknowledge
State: 2 km/h
